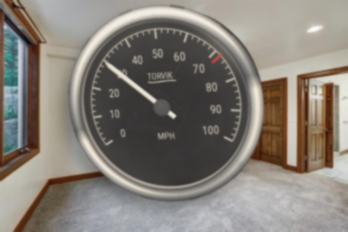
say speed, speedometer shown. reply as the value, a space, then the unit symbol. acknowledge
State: 30 mph
